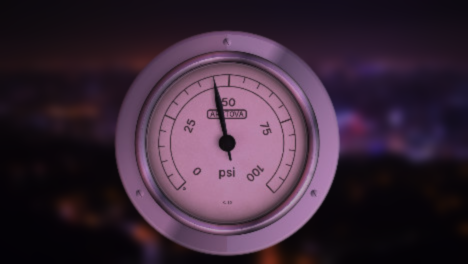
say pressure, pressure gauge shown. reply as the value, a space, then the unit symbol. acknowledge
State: 45 psi
